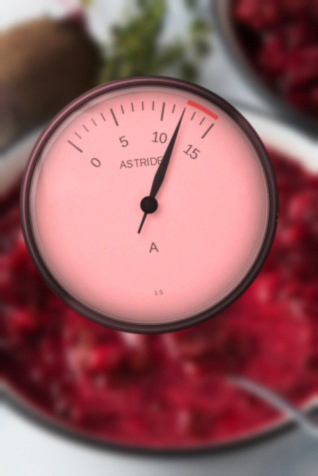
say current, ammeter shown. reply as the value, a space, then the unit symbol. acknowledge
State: 12 A
